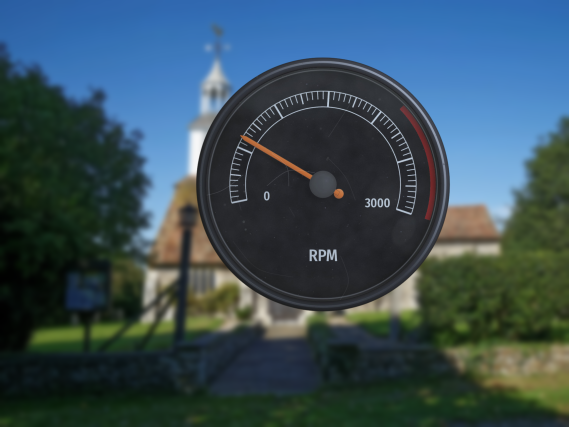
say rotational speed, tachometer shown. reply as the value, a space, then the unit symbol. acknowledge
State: 600 rpm
